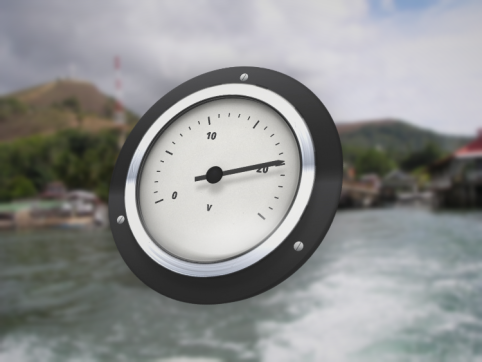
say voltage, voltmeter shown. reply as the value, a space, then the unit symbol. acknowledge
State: 20 V
